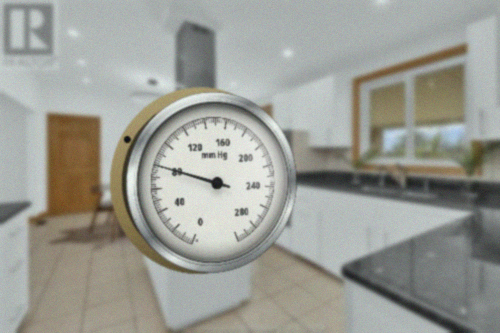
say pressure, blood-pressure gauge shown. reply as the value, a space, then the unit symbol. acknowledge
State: 80 mmHg
